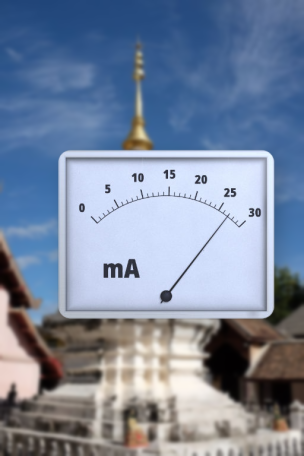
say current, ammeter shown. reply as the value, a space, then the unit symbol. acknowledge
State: 27 mA
